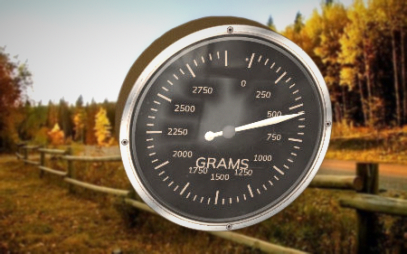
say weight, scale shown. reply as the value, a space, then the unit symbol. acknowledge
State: 550 g
